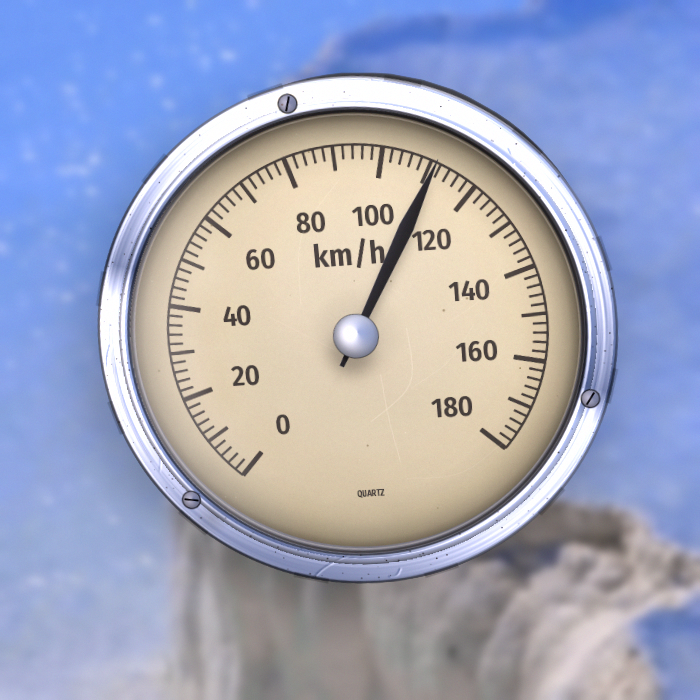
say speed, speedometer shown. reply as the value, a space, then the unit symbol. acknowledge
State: 111 km/h
